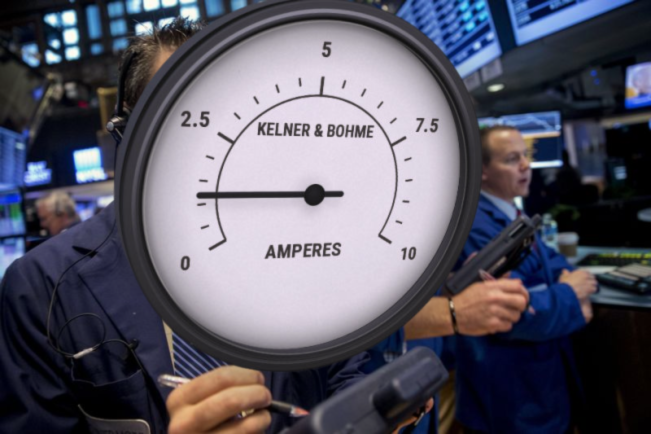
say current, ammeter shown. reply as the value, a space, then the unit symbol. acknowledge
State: 1.25 A
